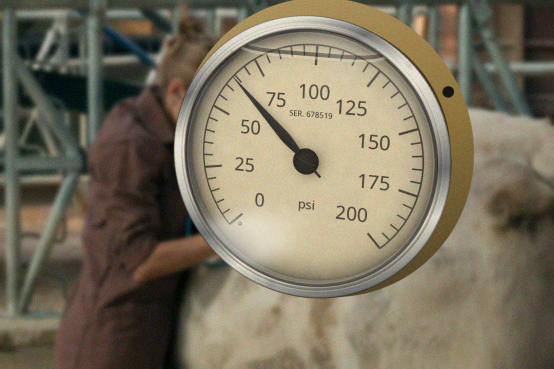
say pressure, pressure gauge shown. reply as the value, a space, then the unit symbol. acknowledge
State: 65 psi
